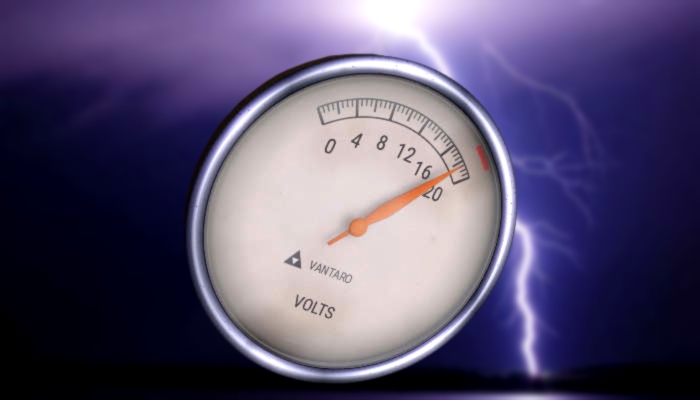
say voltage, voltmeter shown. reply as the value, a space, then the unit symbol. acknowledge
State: 18 V
